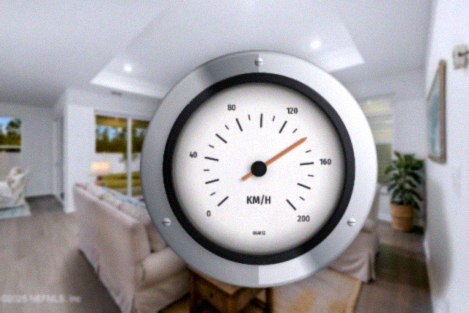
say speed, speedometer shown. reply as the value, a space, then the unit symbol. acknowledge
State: 140 km/h
